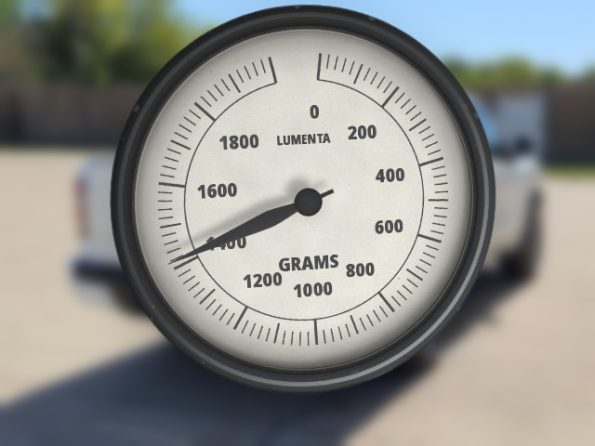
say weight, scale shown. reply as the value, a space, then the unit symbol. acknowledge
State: 1420 g
